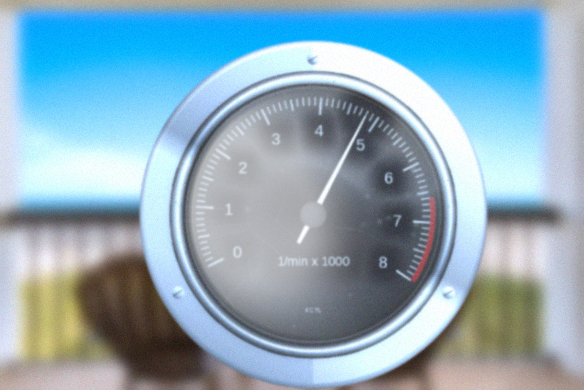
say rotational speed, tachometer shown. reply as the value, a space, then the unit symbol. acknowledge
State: 4800 rpm
